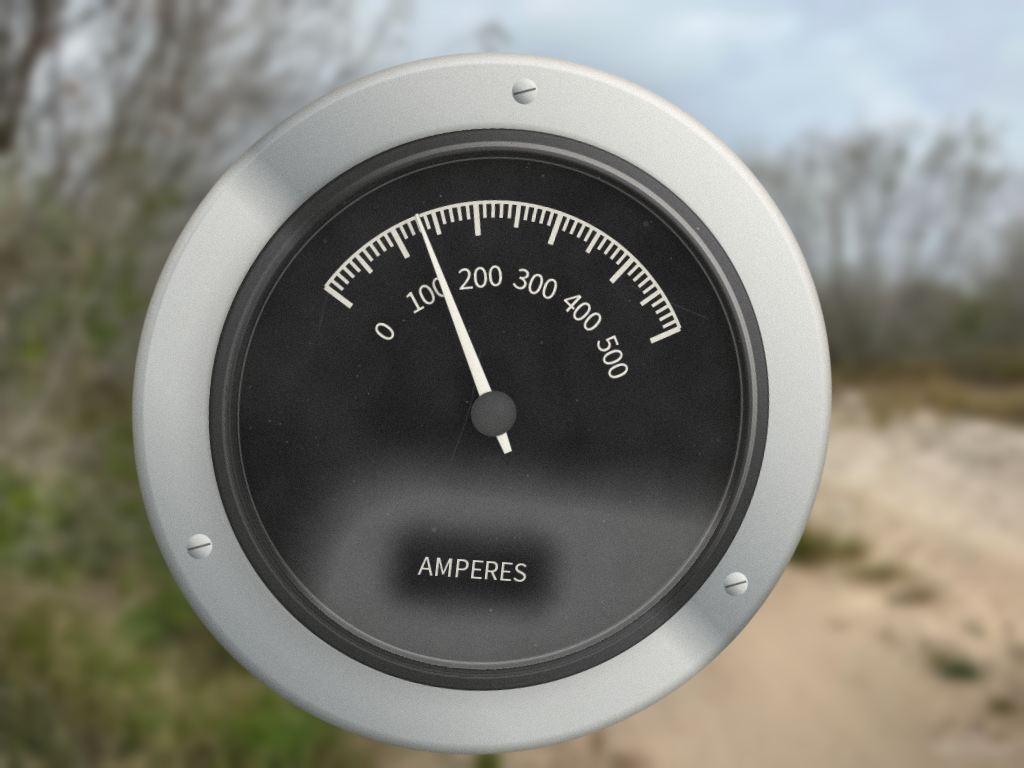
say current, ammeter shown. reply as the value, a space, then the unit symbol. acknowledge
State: 130 A
